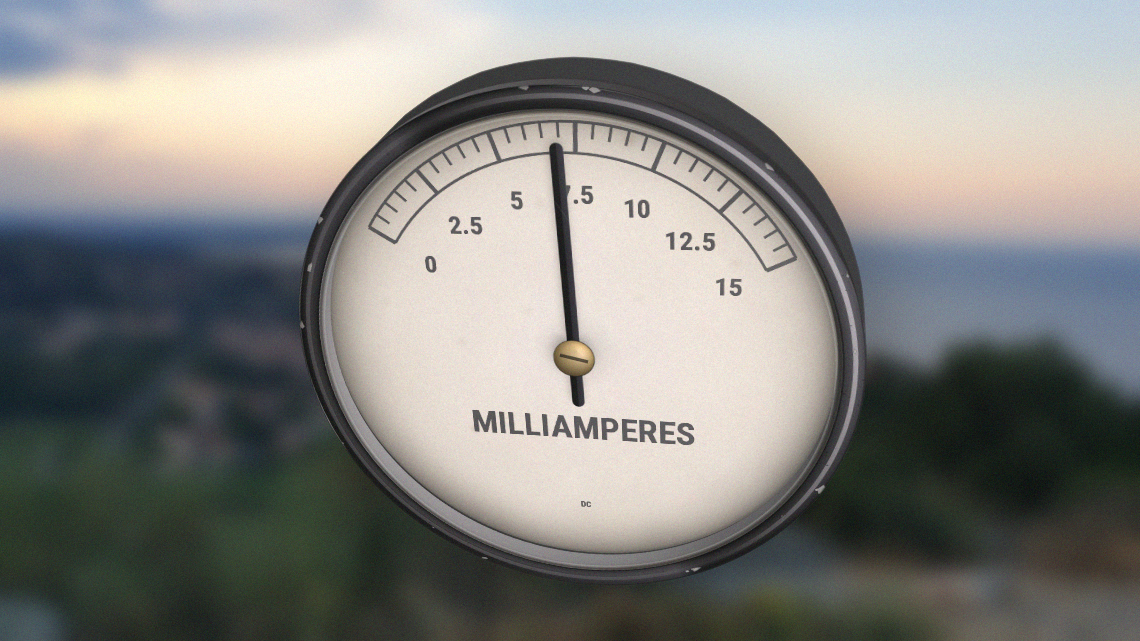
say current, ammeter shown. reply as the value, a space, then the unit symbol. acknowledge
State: 7 mA
